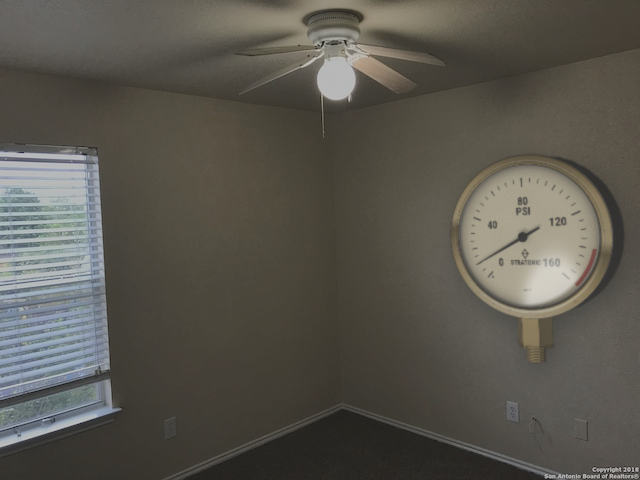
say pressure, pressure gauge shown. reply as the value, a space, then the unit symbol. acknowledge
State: 10 psi
